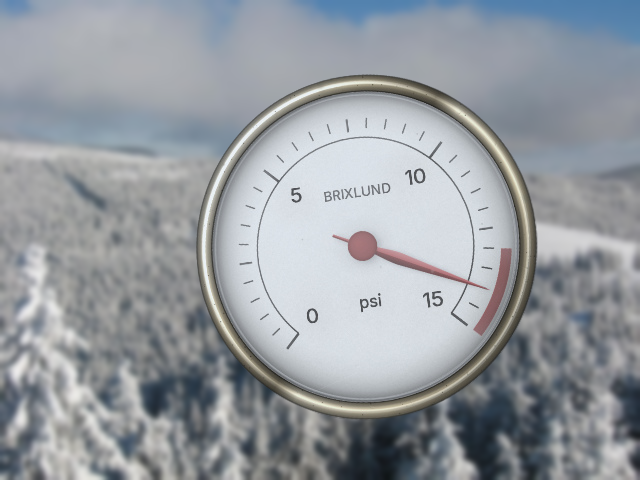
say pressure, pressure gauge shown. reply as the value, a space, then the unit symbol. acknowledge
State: 14 psi
